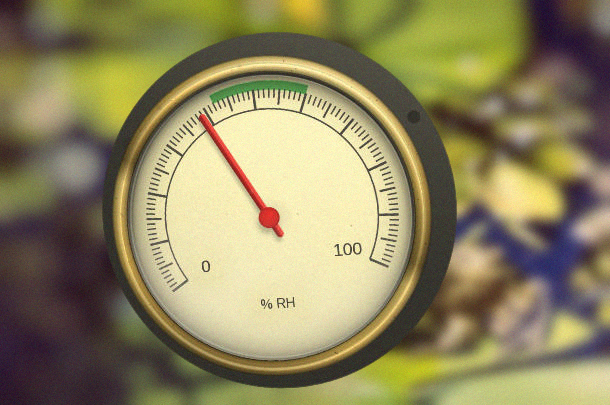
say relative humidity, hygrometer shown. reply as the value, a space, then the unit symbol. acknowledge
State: 39 %
